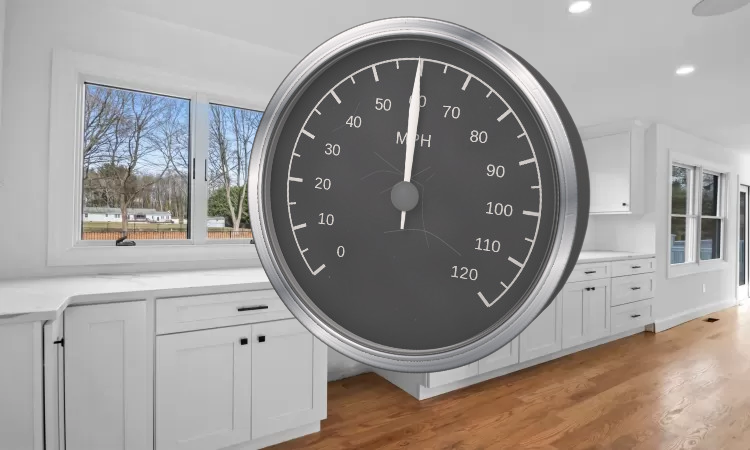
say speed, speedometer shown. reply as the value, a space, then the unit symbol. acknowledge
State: 60 mph
